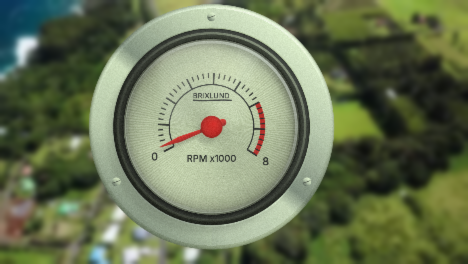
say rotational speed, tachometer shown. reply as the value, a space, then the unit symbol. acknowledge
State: 200 rpm
